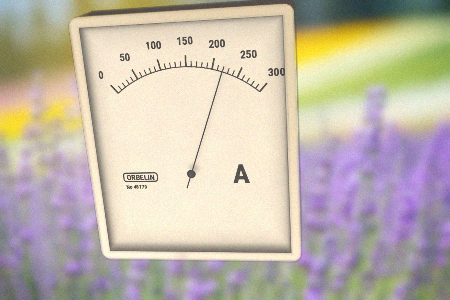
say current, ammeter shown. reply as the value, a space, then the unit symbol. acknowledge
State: 220 A
